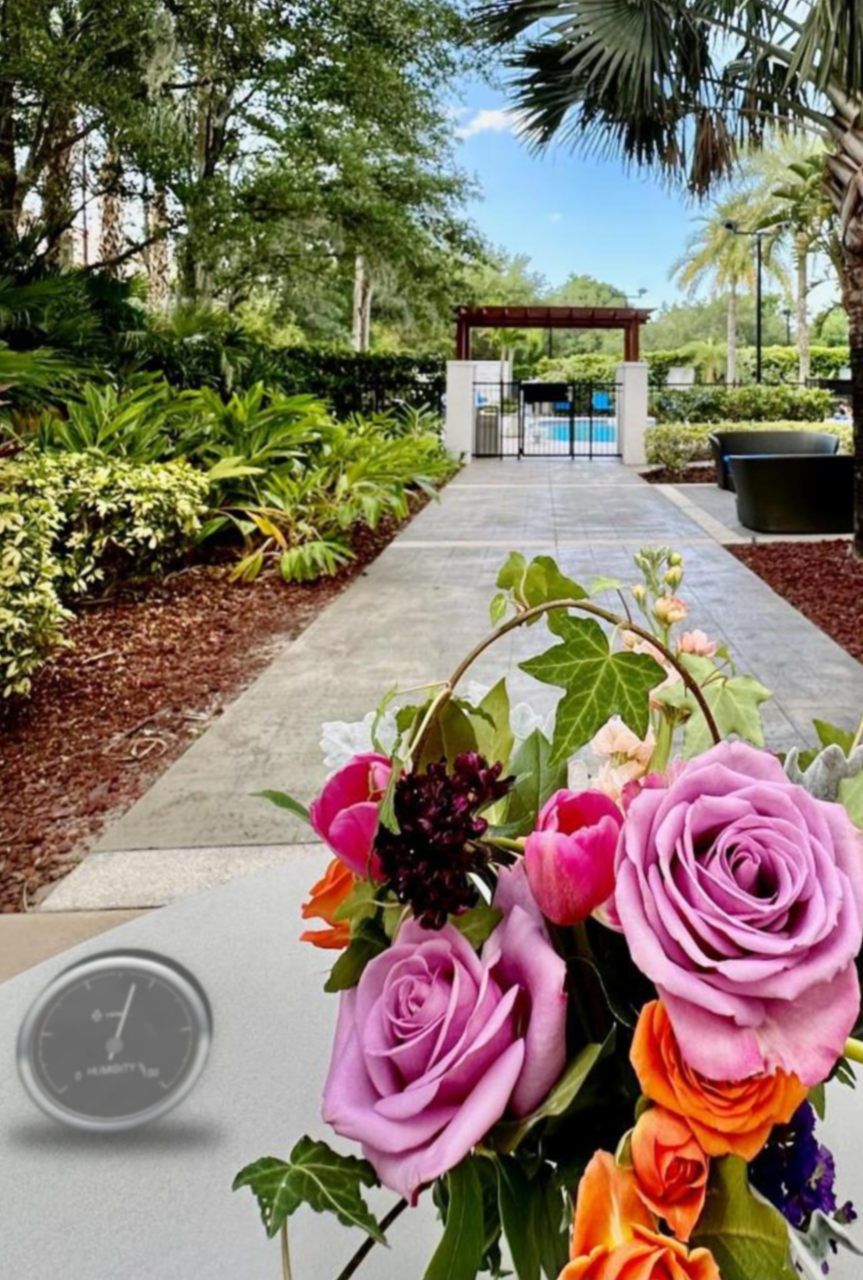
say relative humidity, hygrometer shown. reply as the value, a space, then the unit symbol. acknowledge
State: 55 %
